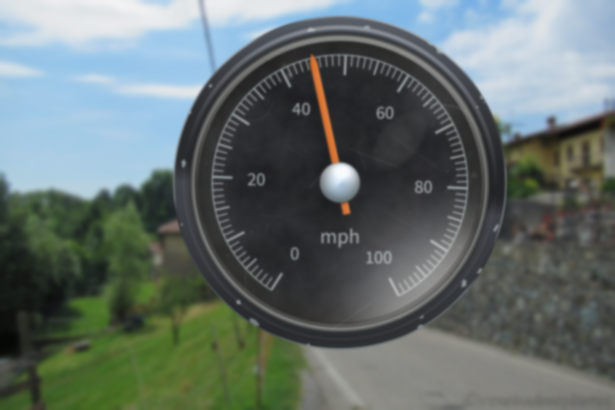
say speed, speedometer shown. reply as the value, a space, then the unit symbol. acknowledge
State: 45 mph
